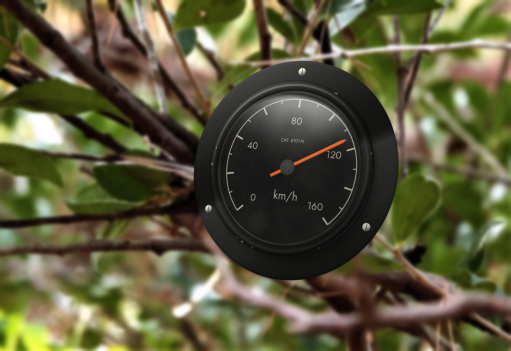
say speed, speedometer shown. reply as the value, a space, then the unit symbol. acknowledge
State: 115 km/h
